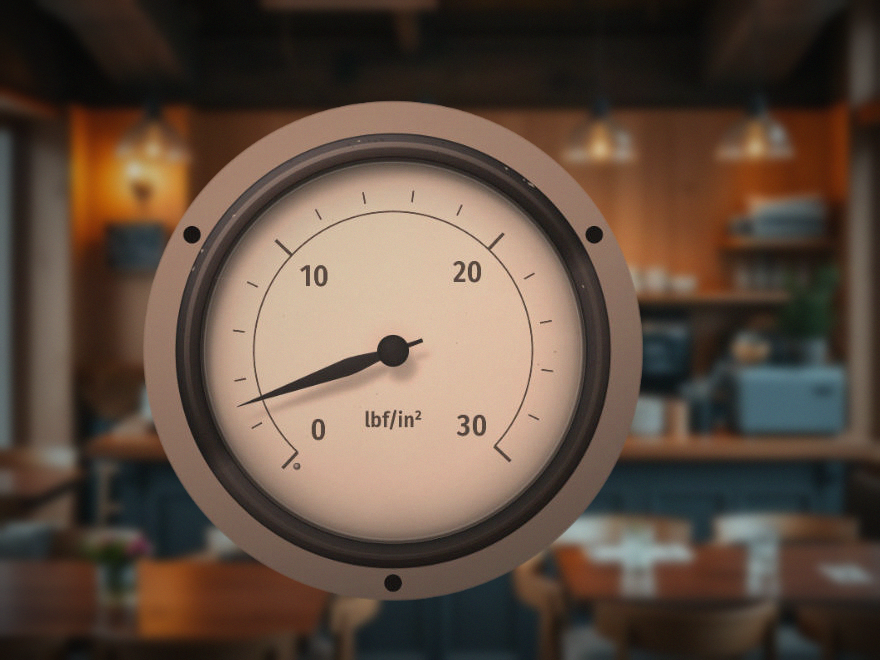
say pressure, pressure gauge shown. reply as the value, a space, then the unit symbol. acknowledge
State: 3 psi
